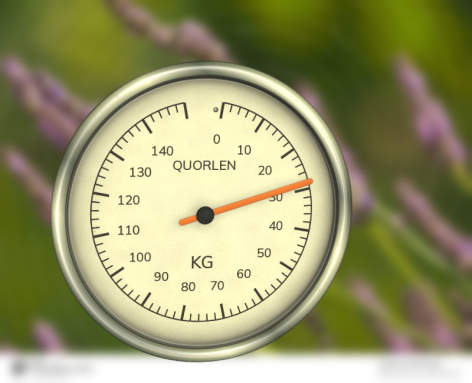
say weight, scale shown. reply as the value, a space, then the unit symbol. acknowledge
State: 28 kg
